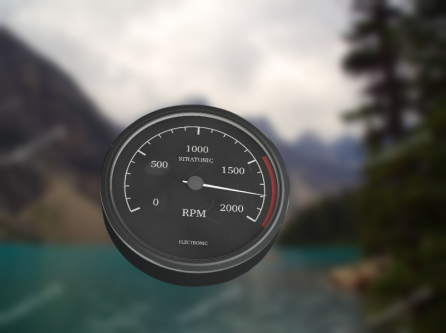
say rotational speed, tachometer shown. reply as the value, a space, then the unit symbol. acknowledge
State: 1800 rpm
